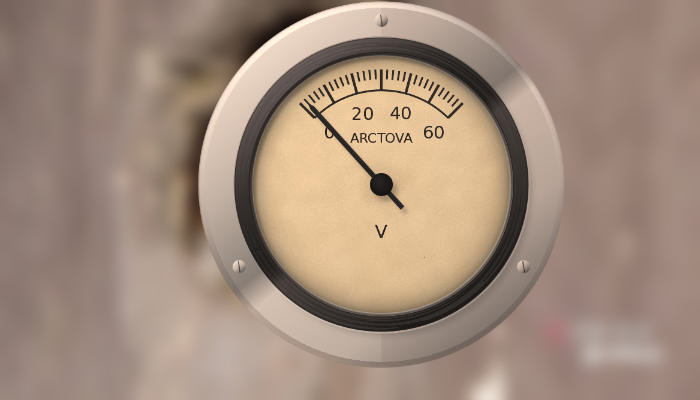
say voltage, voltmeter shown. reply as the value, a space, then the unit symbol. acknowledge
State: 2 V
